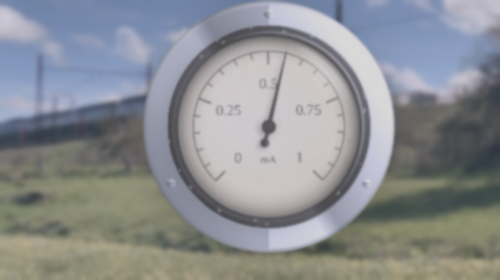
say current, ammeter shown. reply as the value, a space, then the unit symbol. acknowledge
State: 0.55 mA
